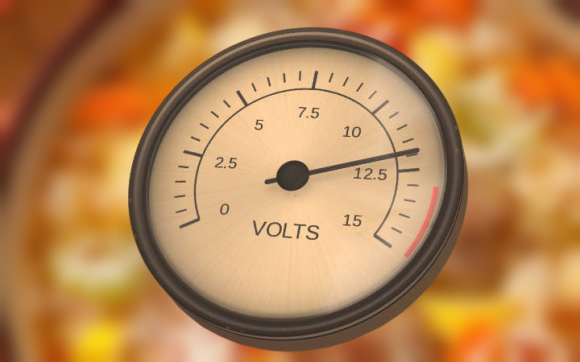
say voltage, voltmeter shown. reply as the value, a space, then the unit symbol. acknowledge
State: 12 V
